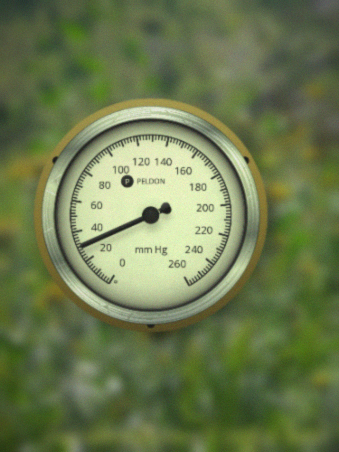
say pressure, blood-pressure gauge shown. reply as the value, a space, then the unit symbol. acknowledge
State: 30 mmHg
